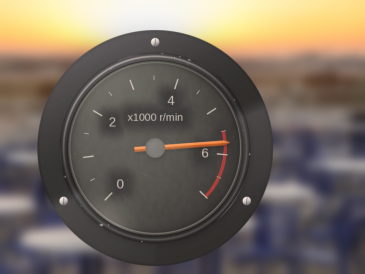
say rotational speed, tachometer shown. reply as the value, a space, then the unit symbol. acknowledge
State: 5750 rpm
